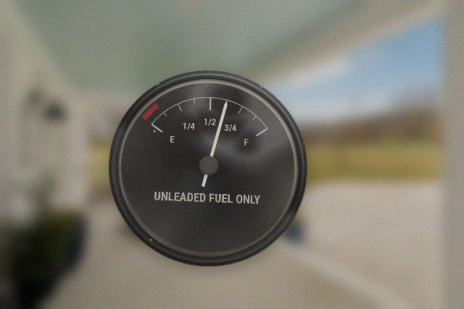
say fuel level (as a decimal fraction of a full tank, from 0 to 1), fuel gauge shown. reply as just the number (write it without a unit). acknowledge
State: 0.625
